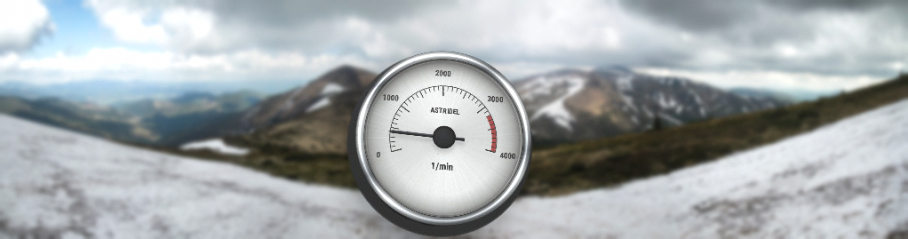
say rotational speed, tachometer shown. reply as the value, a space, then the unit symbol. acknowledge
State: 400 rpm
